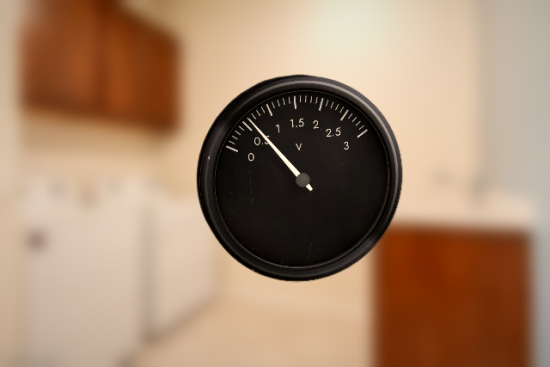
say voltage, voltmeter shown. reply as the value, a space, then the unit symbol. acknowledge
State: 0.6 V
